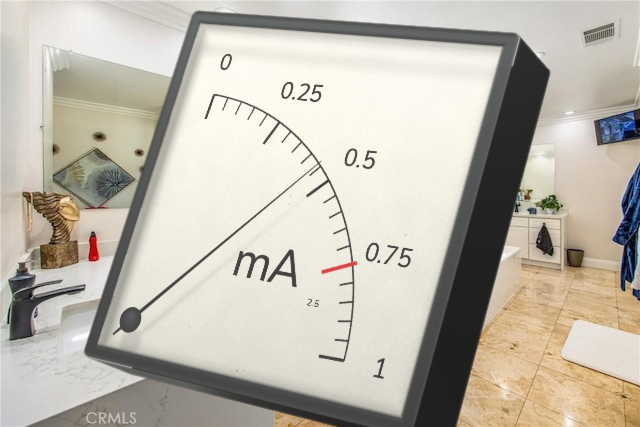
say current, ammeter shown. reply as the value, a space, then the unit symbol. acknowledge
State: 0.45 mA
